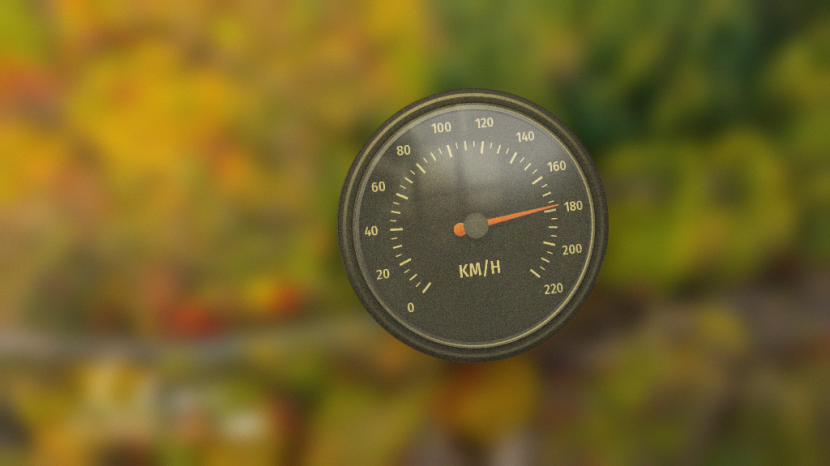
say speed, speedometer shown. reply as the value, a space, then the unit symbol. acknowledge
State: 177.5 km/h
